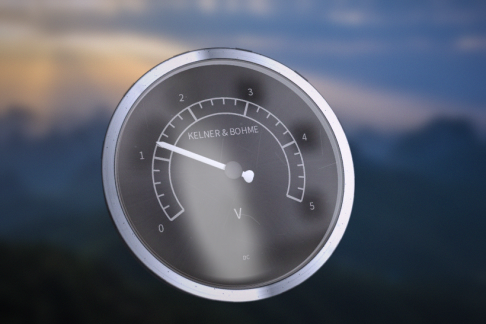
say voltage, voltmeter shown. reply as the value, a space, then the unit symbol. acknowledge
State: 1.2 V
